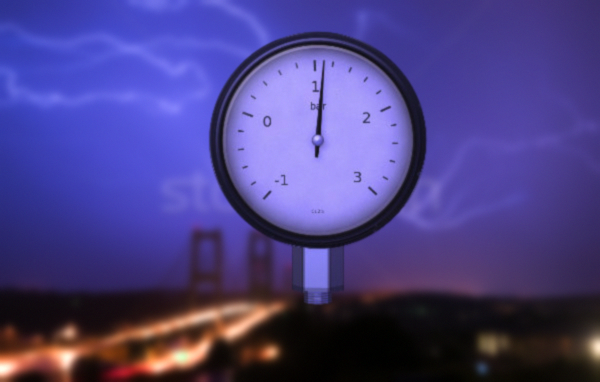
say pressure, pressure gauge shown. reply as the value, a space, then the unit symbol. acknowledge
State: 1.1 bar
